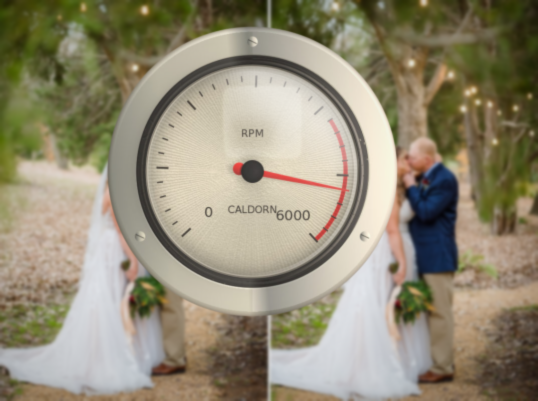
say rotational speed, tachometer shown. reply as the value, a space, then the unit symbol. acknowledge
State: 5200 rpm
